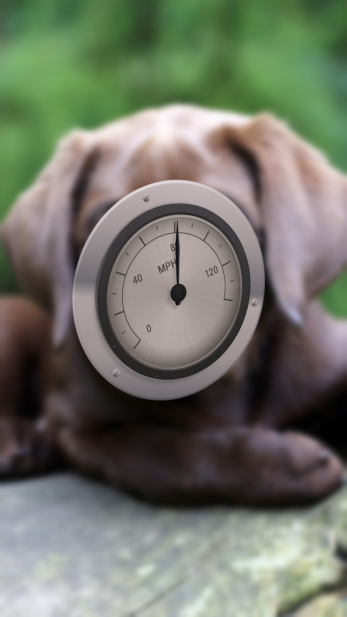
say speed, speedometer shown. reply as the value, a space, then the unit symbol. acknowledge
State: 80 mph
